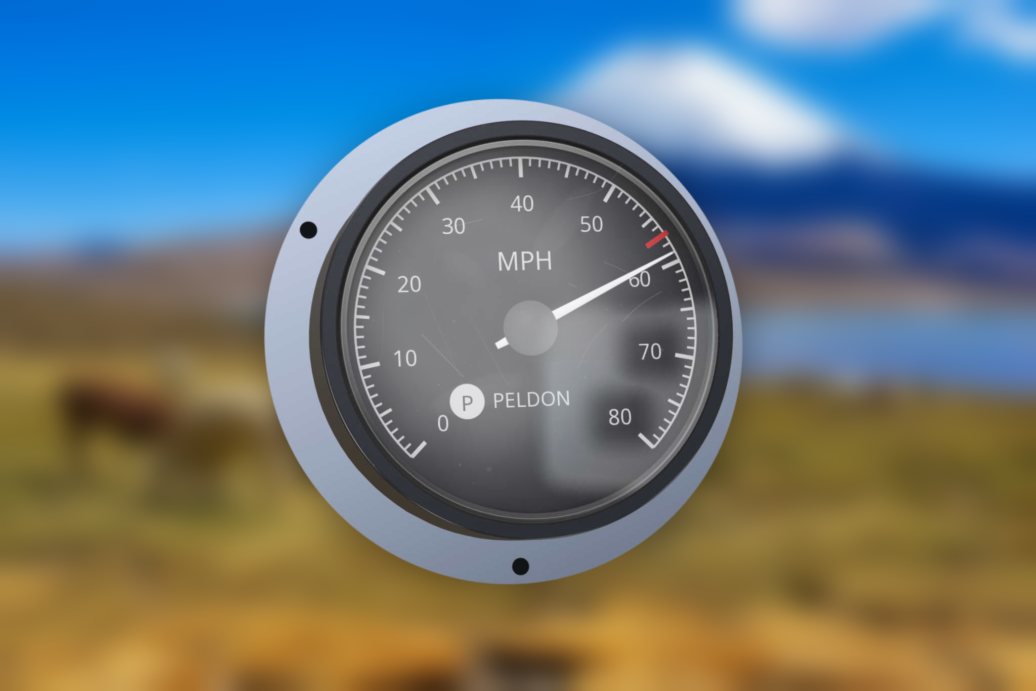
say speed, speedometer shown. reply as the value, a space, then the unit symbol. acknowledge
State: 59 mph
